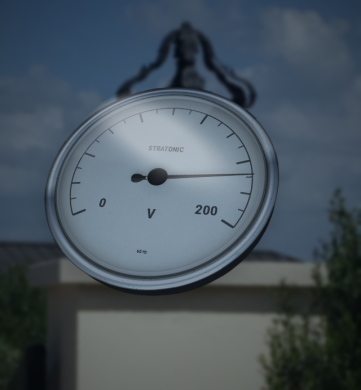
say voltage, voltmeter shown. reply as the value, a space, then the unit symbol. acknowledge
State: 170 V
